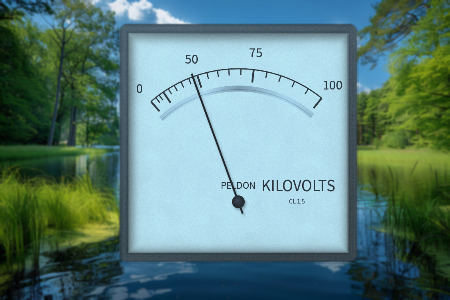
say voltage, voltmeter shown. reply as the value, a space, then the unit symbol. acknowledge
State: 47.5 kV
